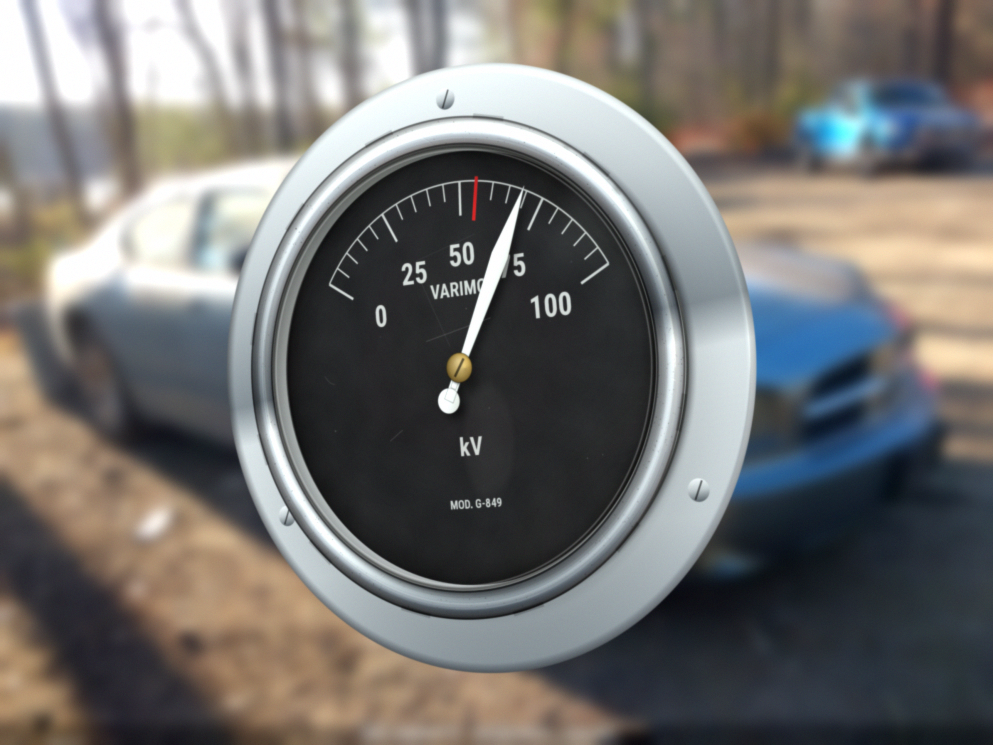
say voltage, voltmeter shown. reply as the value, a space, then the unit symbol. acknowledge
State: 70 kV
